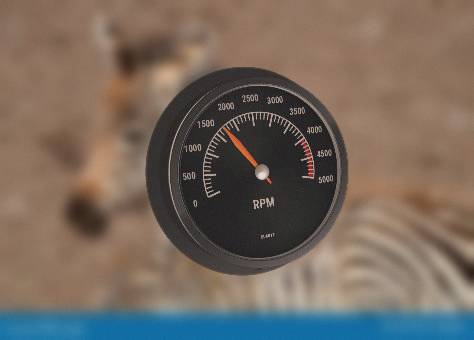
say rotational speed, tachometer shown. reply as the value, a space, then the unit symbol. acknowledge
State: 1700 rpm
